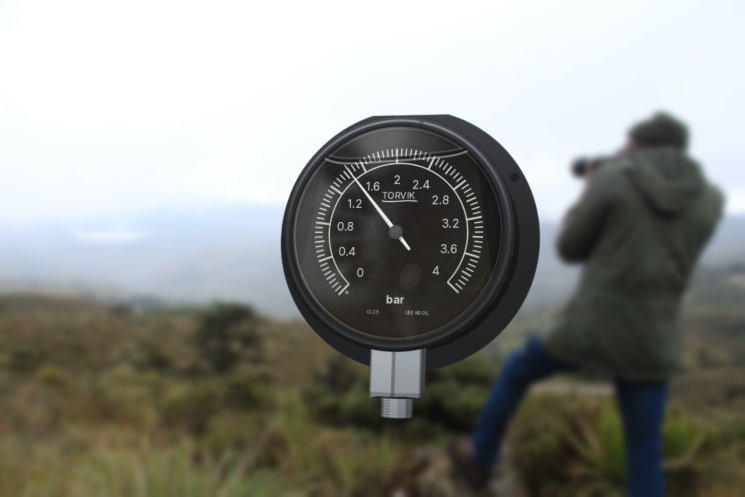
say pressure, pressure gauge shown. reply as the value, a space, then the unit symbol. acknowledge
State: 1.45 bar
